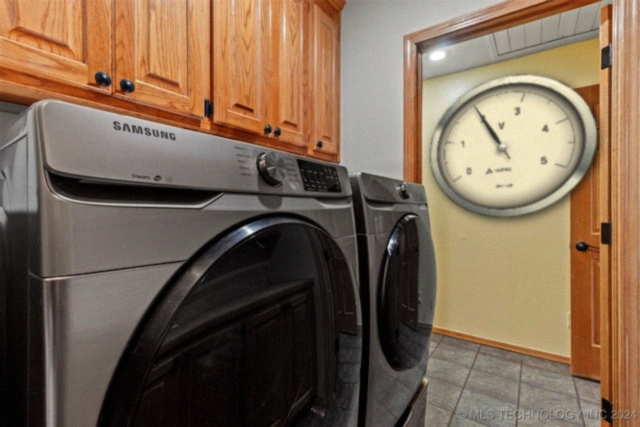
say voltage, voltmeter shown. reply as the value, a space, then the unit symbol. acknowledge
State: 2 V
